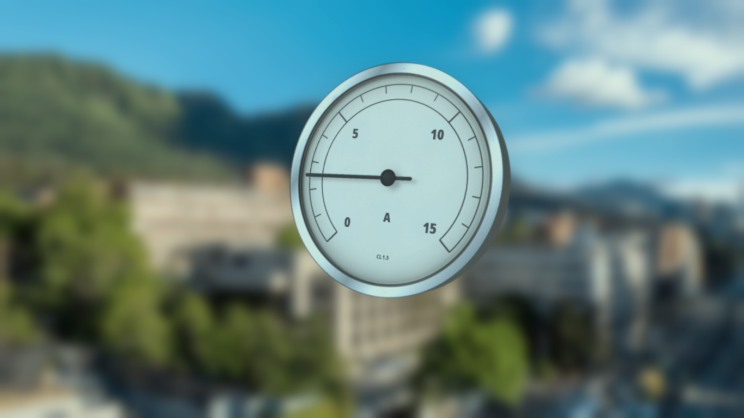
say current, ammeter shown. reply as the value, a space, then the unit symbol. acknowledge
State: 2.5 A
